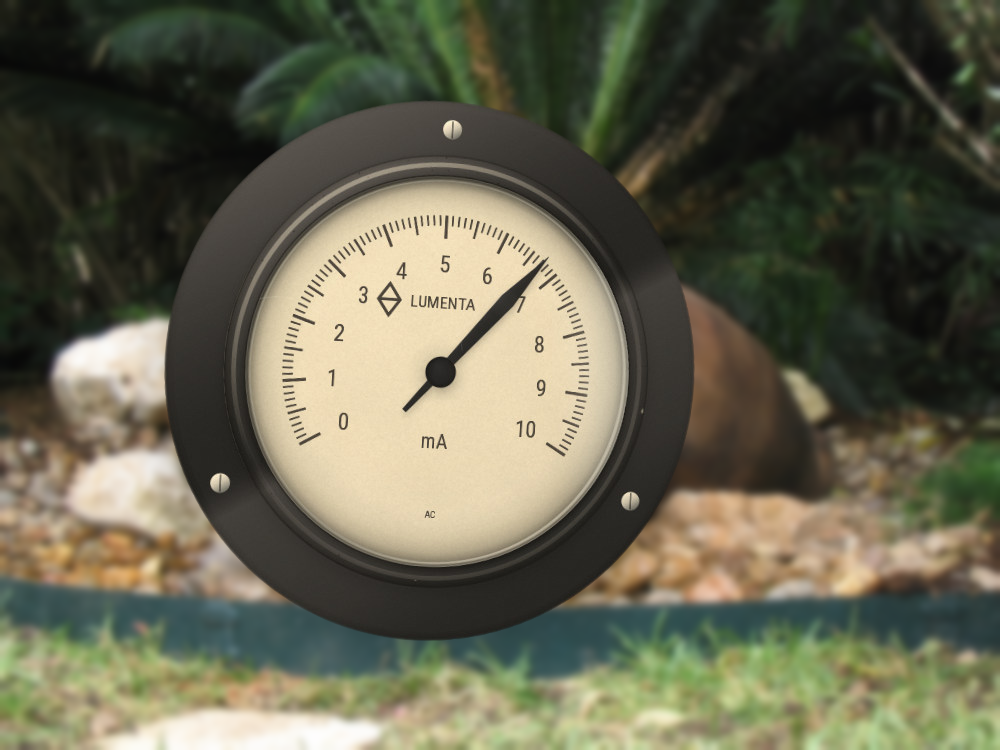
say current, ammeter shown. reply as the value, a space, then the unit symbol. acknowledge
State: 6.7 mA
